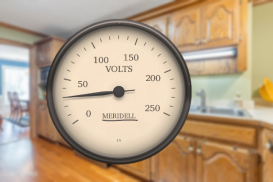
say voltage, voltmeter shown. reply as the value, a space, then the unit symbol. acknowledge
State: 30 V
